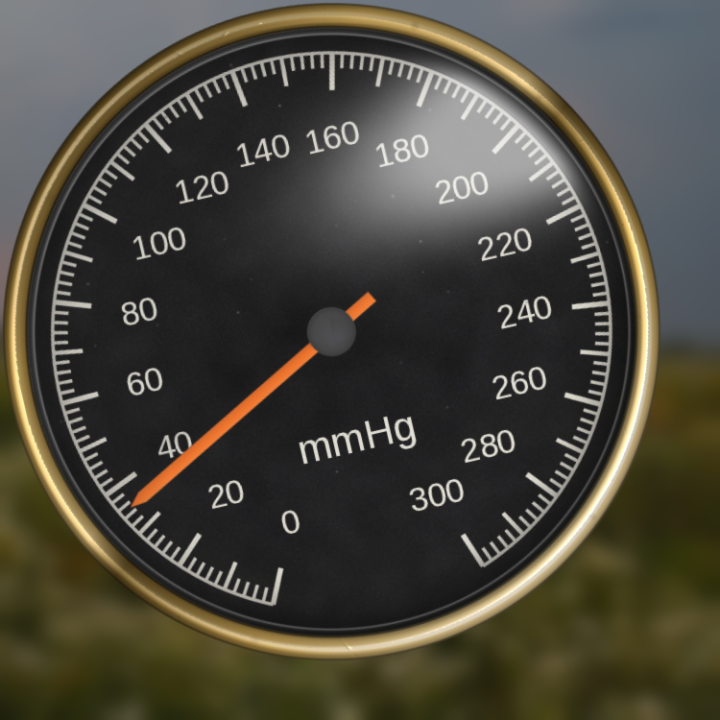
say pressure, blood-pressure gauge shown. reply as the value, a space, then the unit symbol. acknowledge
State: 35 mmHg
